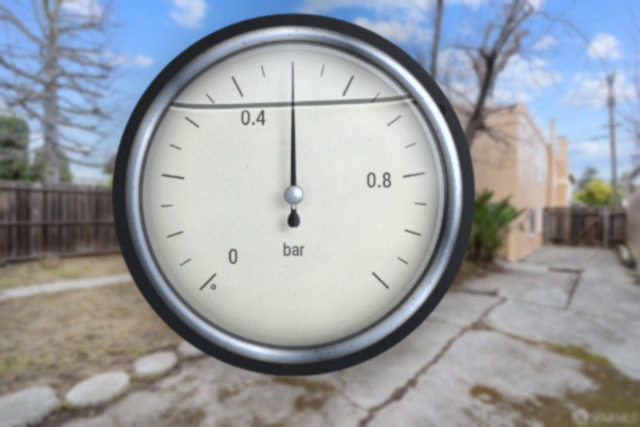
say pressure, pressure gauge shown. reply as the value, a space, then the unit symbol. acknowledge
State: 0.5 bar
